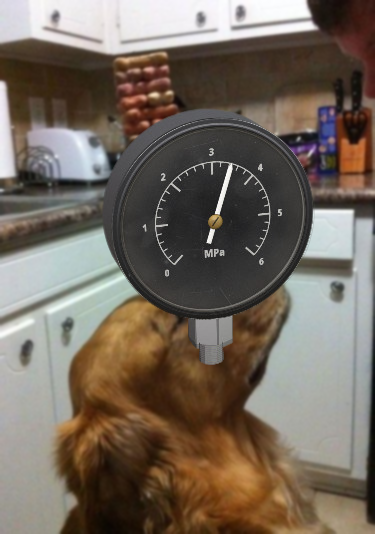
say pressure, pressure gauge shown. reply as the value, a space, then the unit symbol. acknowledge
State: 3.4 MPa
